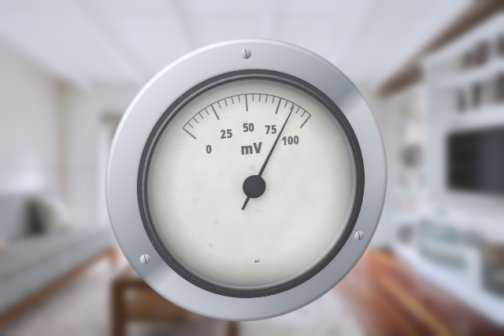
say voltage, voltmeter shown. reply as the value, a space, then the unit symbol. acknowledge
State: 85 mV
